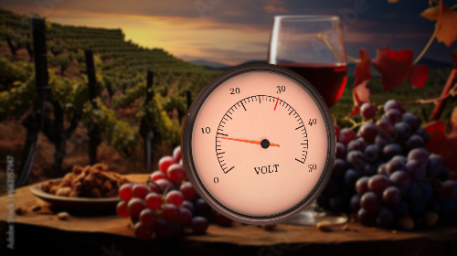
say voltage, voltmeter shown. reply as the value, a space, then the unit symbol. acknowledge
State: 9 V
